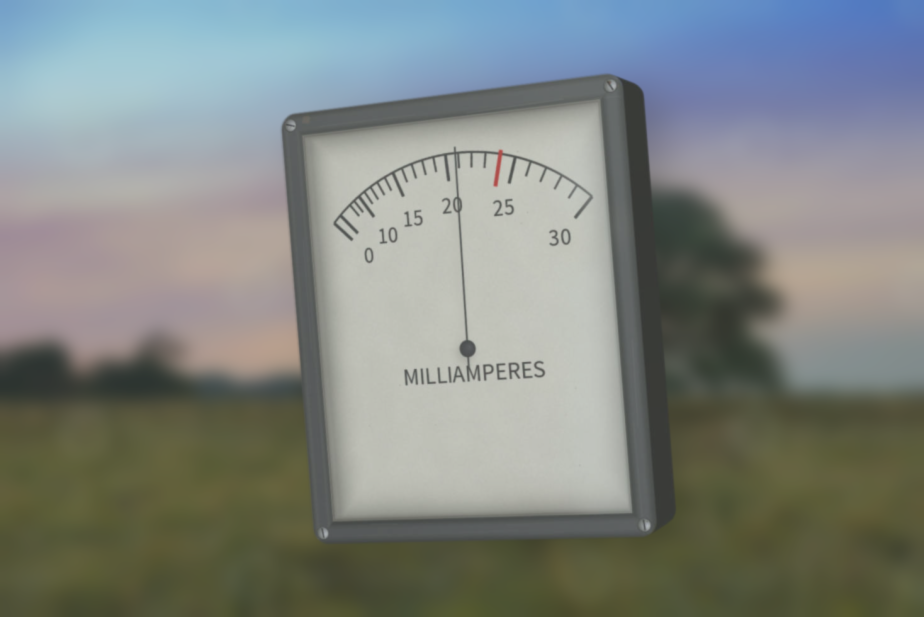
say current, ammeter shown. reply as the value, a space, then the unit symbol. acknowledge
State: 21 mA
